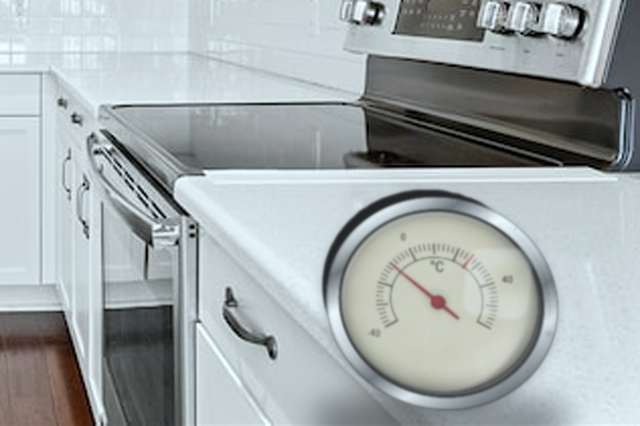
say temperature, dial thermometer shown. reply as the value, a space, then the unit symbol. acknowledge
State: -10 °C
